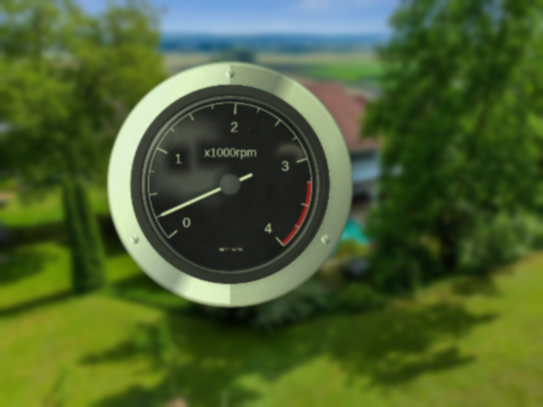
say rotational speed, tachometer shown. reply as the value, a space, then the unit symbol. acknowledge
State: 250 rpm
